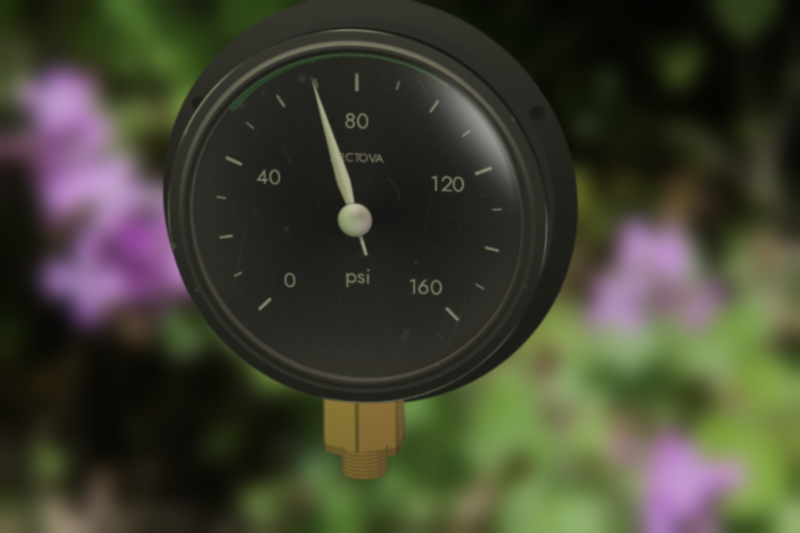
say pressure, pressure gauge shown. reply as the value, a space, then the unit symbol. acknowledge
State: 70 psi
